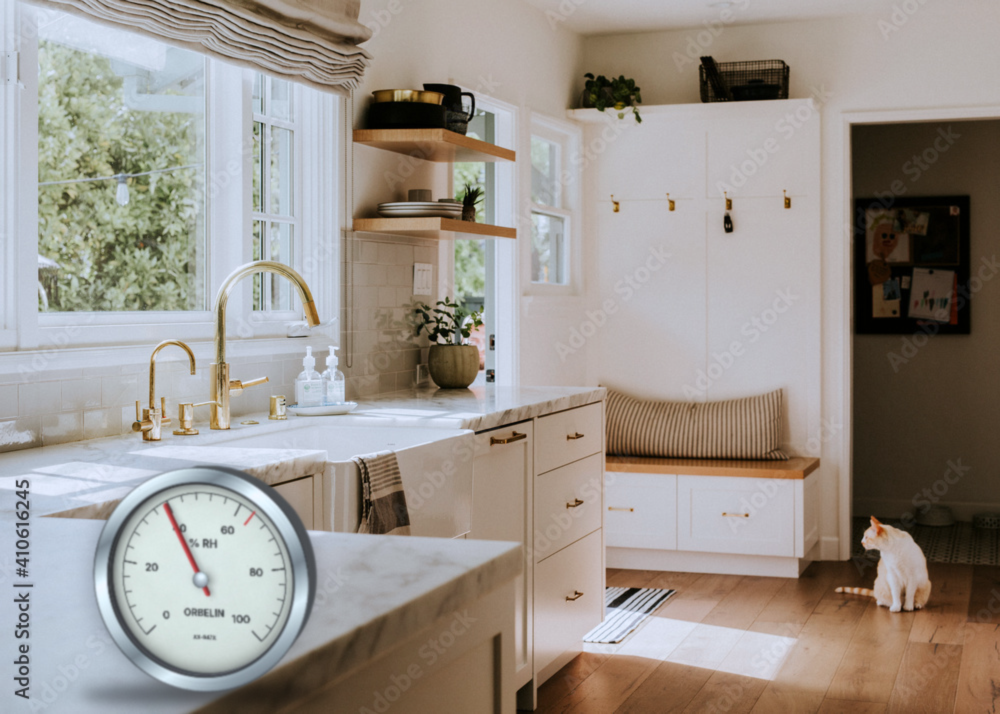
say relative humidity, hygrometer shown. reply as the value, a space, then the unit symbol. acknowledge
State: 40 %
